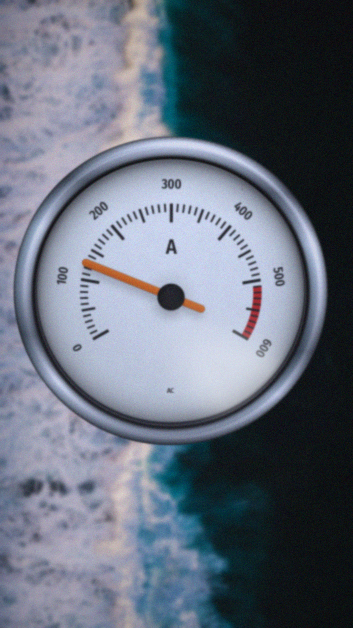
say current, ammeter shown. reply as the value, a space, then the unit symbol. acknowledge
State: 130 A
